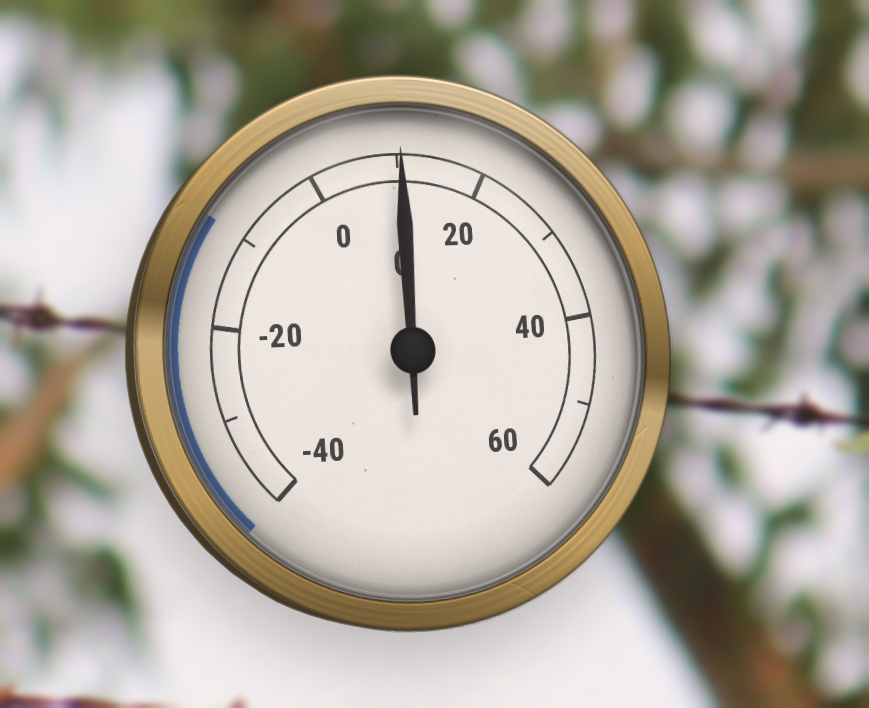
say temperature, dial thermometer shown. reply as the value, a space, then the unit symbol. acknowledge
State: 10 °C
